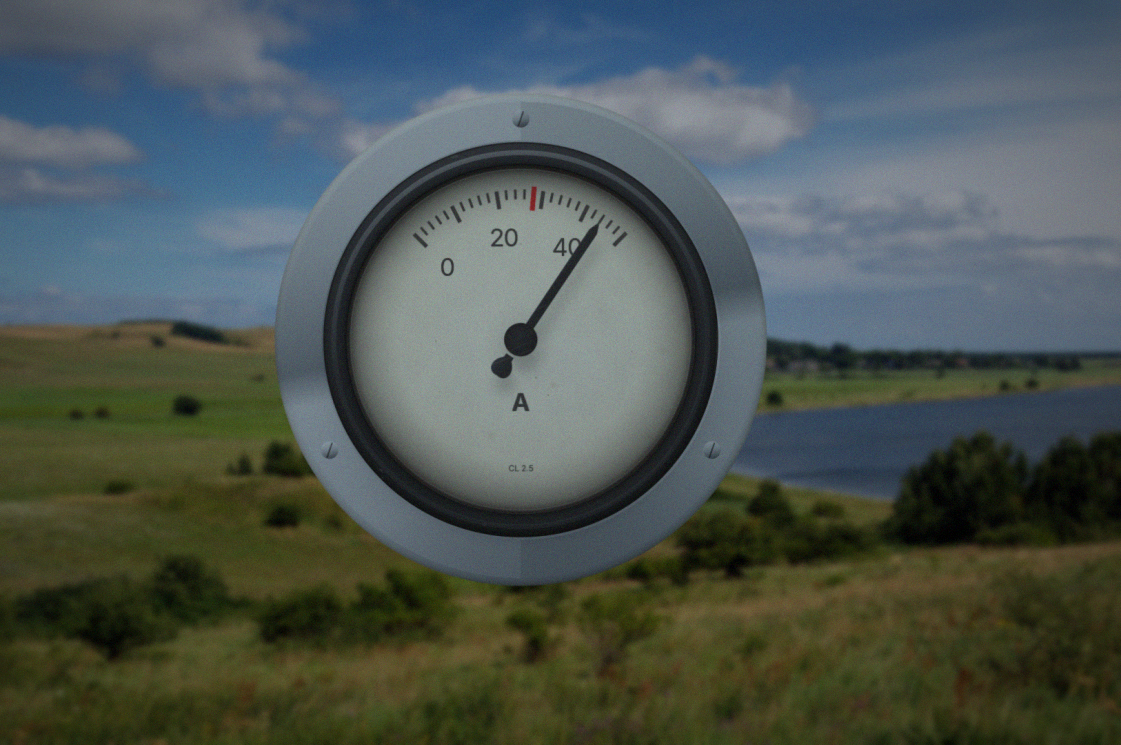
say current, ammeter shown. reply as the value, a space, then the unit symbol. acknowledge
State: 44 A
